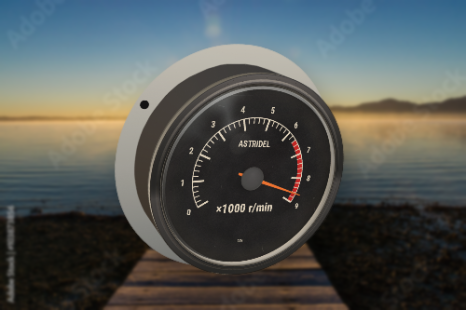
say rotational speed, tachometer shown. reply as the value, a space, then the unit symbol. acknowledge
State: 8600 rpm
